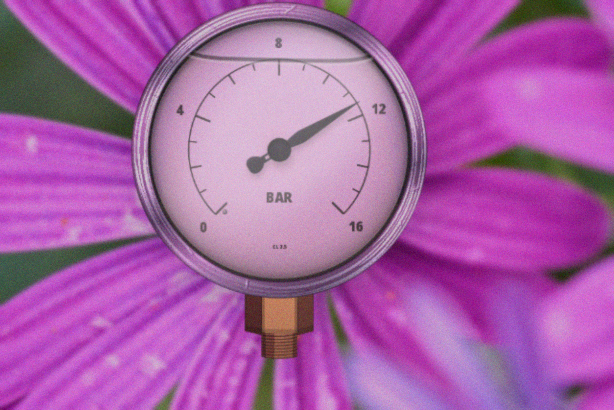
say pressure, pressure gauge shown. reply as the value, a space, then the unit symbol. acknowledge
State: 11.5 bar
